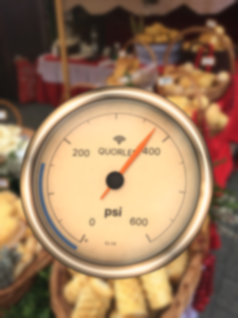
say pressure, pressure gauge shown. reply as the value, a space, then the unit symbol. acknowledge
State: 375 psi
